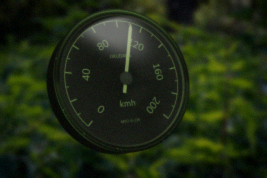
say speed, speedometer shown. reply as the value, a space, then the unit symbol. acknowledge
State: 110 km/h
